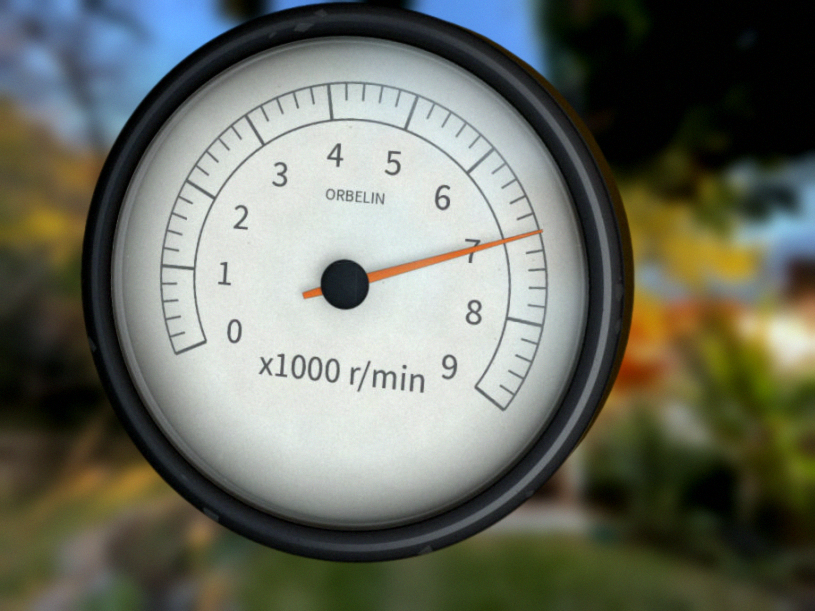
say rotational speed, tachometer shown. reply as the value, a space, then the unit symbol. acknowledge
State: 7000 rpm
